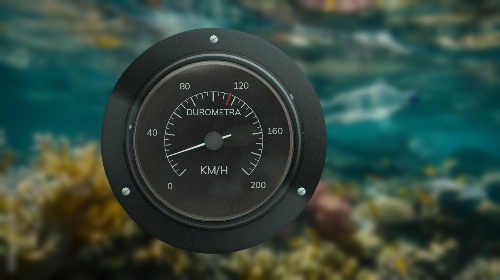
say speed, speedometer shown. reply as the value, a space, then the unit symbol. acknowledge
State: 20 km/h
